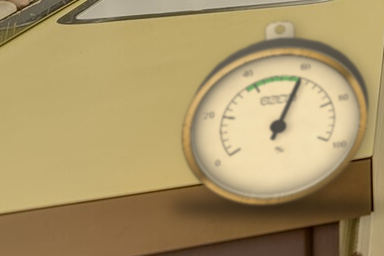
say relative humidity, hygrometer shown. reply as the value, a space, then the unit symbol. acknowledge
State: 60 %
